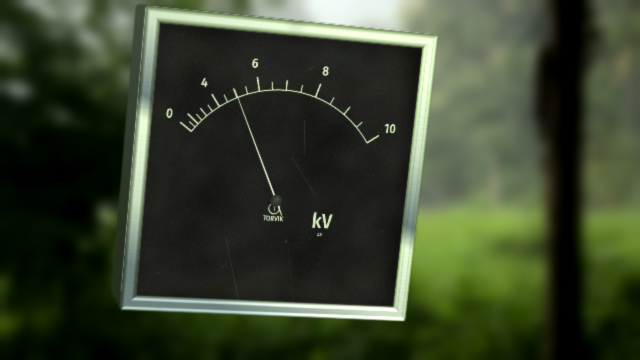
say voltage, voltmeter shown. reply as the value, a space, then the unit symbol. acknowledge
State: 5 kV
